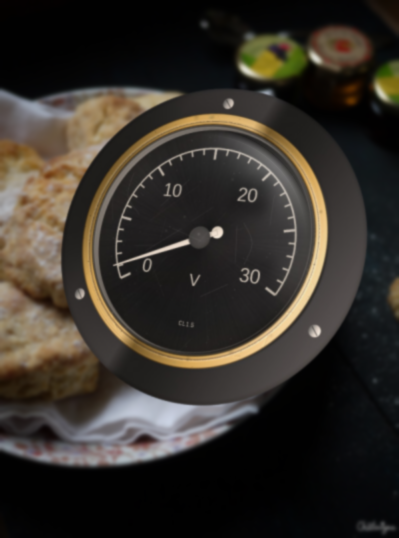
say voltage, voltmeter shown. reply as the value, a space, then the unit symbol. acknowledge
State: 1 V
